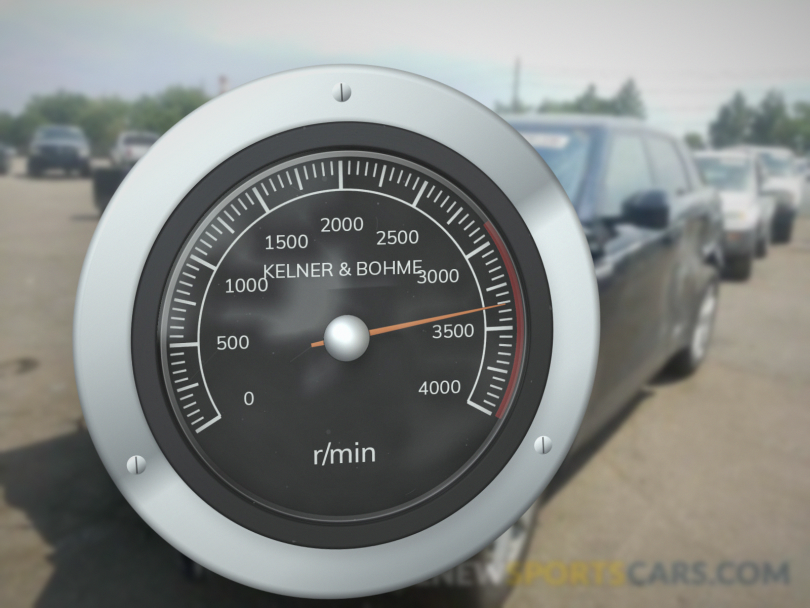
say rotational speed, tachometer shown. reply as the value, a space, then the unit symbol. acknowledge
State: 3350 rpm
